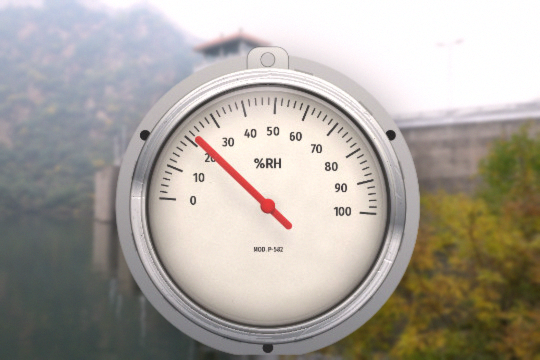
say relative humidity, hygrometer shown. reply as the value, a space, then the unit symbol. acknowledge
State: 22 %
